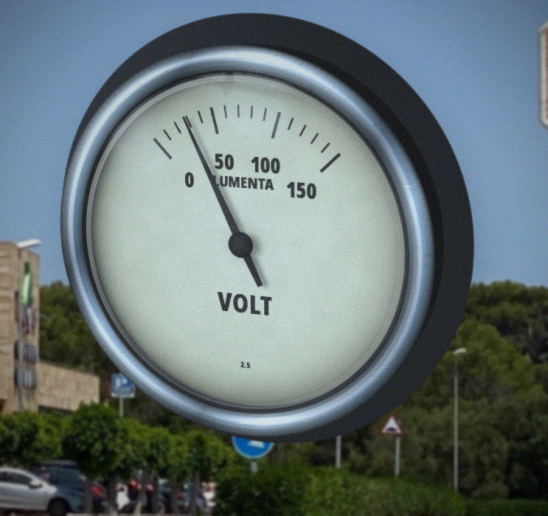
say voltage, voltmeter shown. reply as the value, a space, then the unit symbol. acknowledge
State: 30 V
